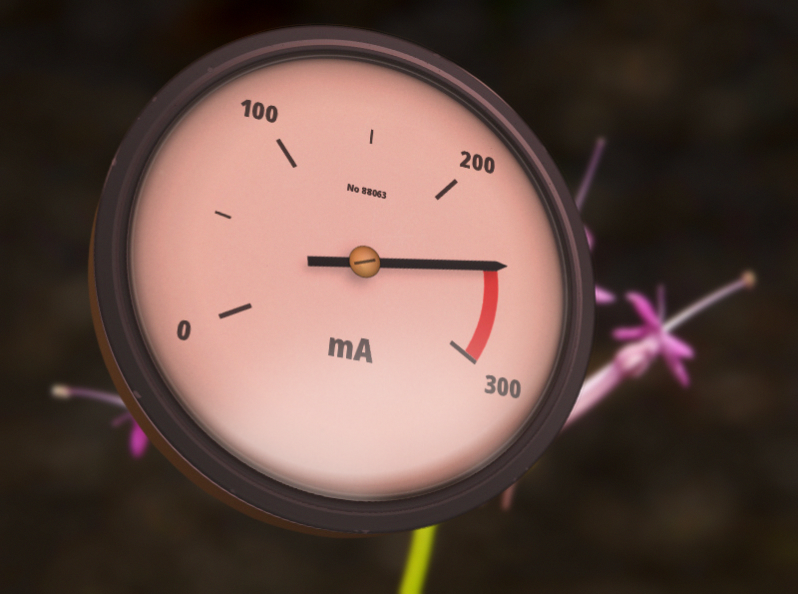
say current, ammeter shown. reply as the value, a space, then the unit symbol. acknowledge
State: 250 mA
